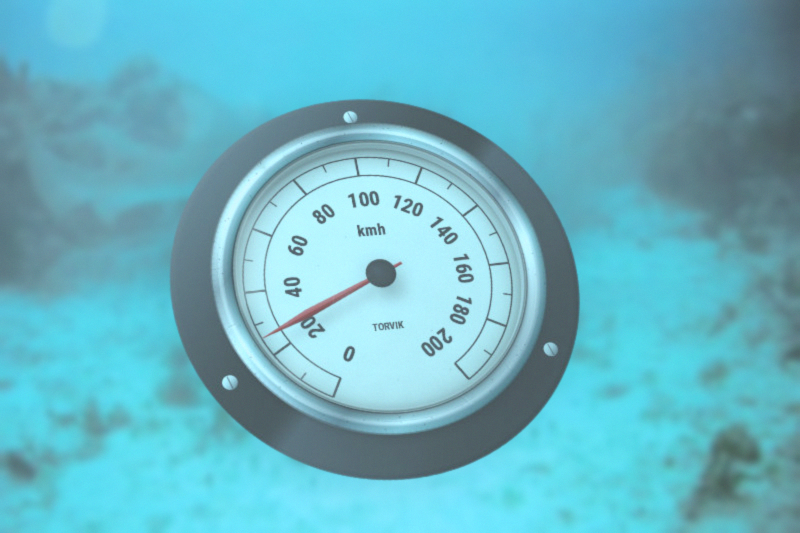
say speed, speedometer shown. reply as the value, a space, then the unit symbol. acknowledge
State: 25 km/h
